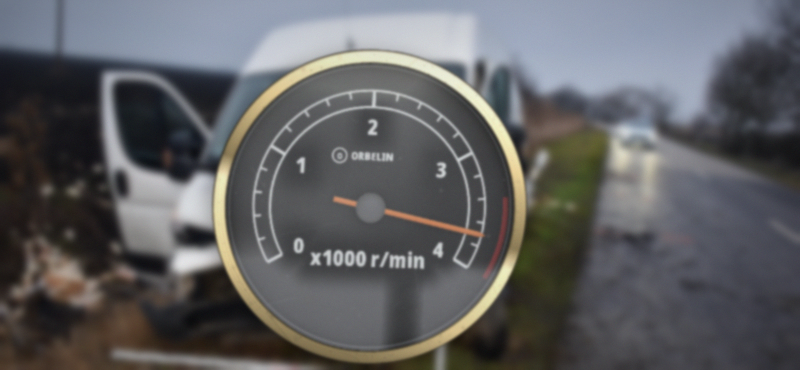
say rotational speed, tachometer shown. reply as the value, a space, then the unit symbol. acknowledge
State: 3700 rpm
